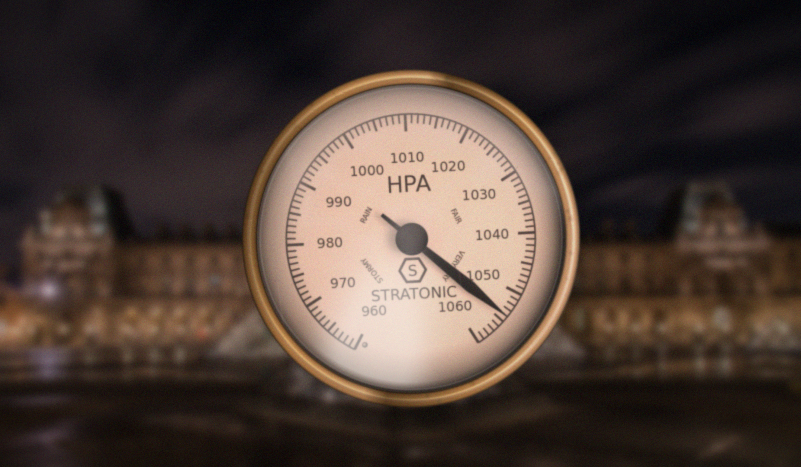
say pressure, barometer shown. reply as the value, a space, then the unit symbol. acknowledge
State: 1054 hPa
